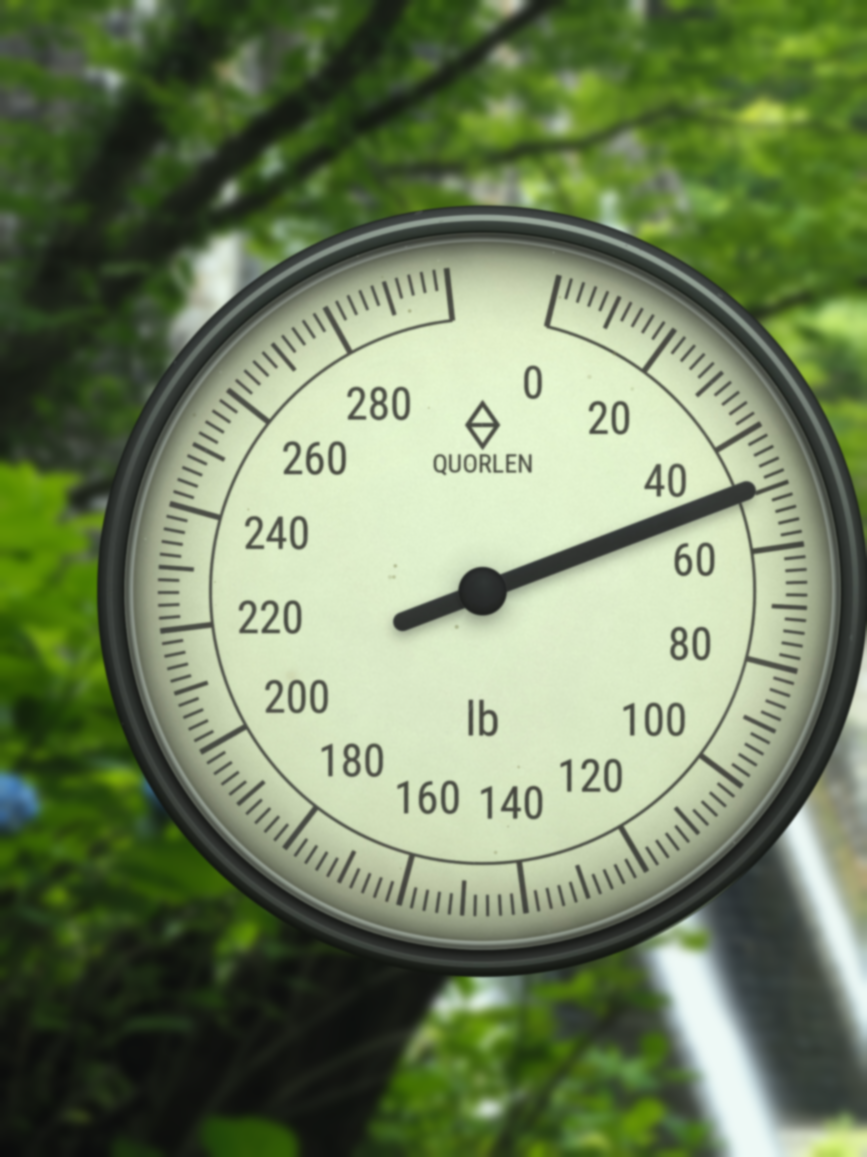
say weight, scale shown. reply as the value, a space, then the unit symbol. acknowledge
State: 49 lb
